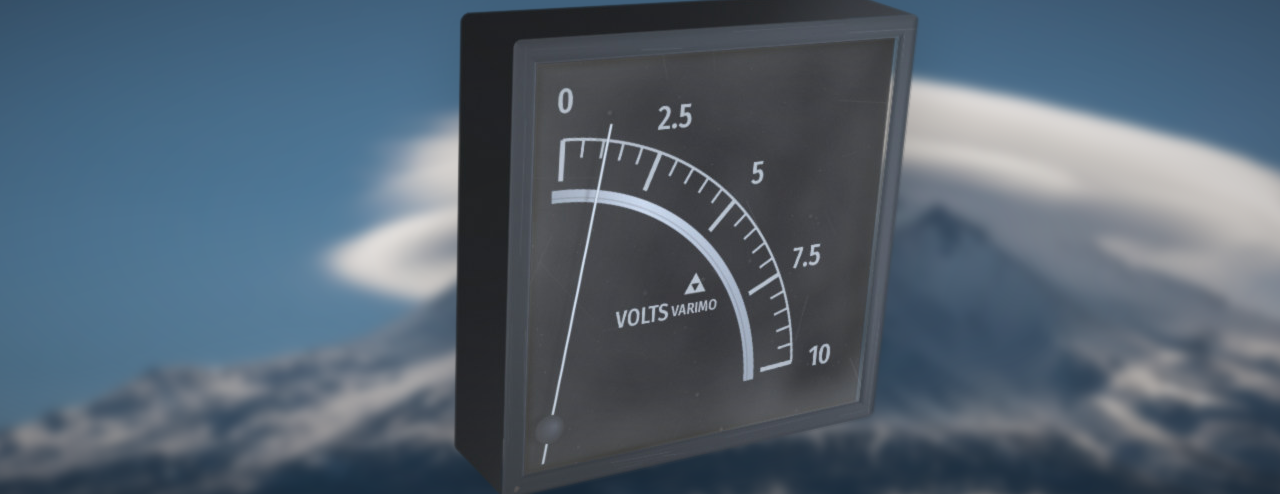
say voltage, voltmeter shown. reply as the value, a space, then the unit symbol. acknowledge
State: 1 V
